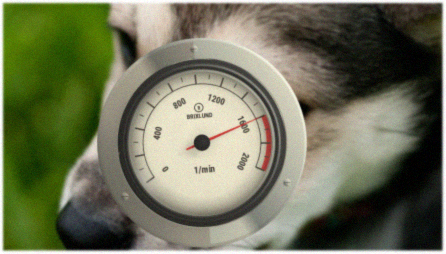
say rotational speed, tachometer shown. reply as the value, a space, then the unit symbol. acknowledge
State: 1600 rpm
